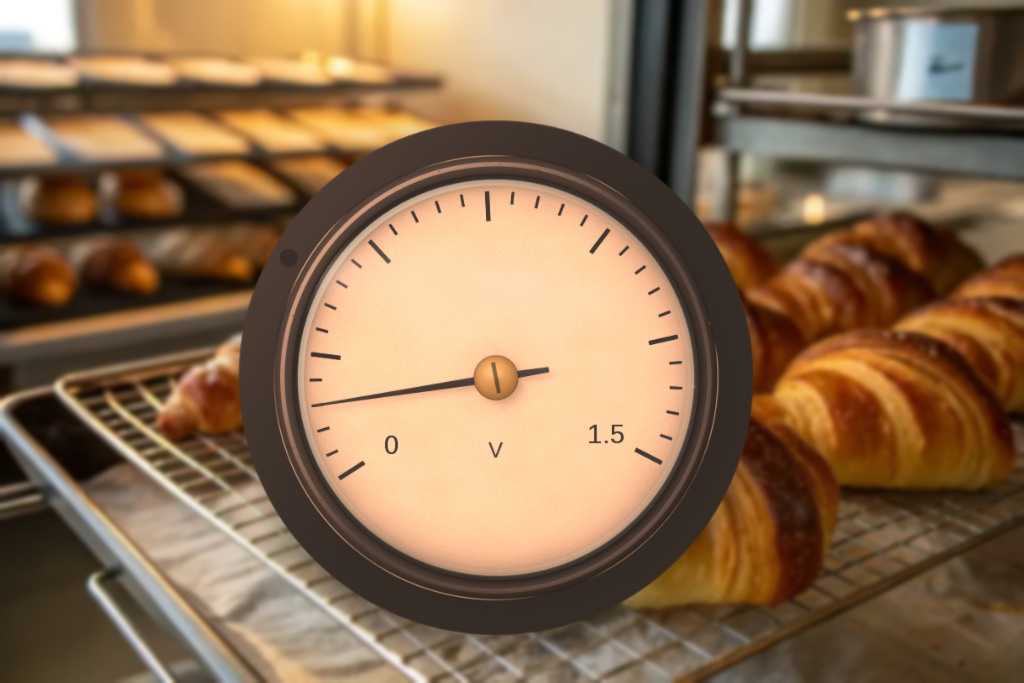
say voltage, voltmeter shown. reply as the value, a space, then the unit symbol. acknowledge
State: 0.15 V
